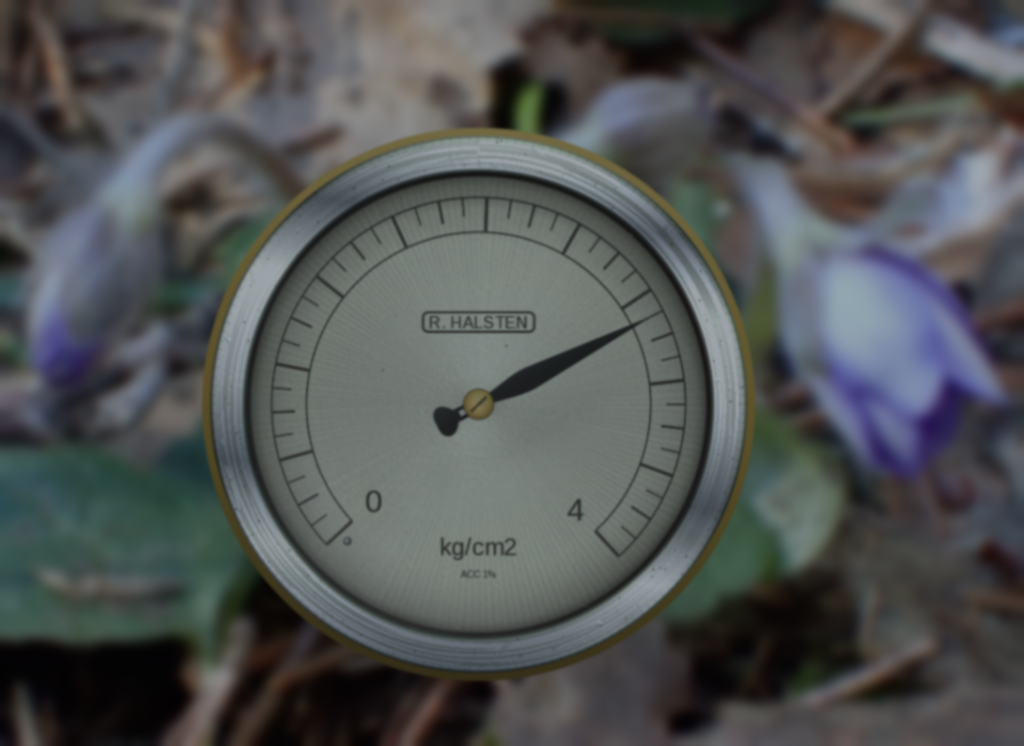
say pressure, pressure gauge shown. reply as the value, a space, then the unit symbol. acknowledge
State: 2.9 kg/cm²
